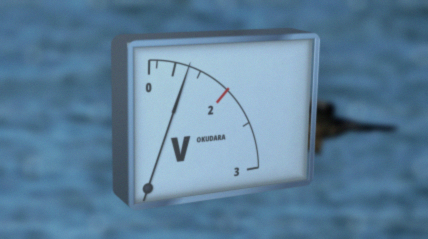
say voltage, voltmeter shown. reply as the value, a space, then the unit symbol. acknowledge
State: 1.25 V
